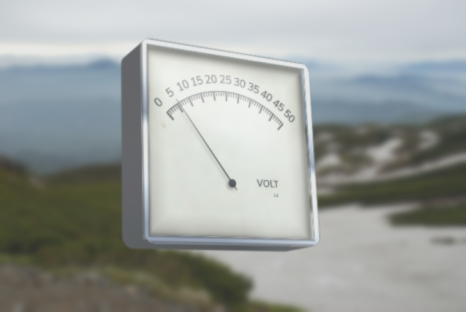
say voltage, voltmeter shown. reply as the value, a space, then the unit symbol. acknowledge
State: 5 V
